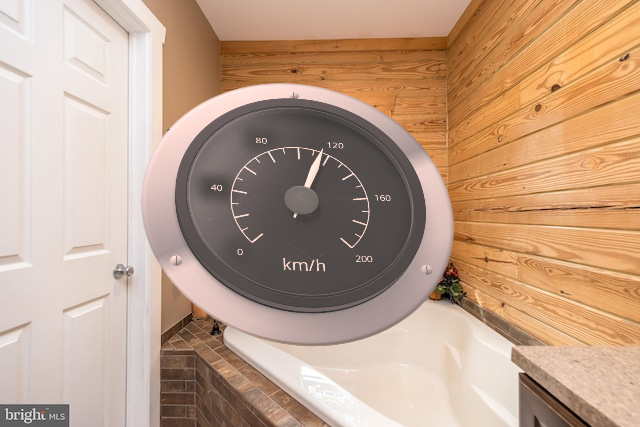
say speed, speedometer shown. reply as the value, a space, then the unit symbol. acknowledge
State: 115 km/h
